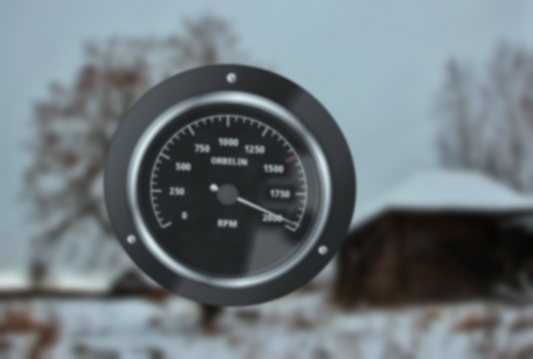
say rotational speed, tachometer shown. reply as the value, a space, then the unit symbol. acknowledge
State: 1950 rpm
